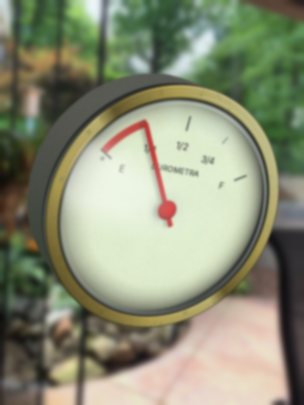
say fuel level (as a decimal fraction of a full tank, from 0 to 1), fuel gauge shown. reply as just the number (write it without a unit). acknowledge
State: 0.25
